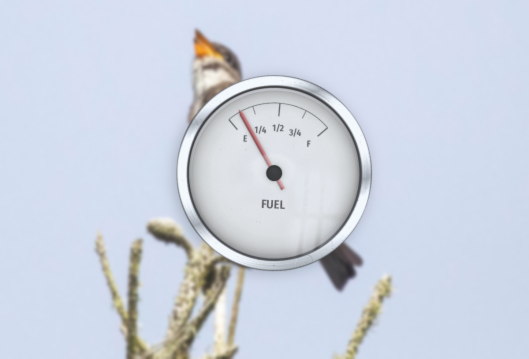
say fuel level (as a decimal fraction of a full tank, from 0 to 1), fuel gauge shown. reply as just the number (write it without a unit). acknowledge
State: 0.125
